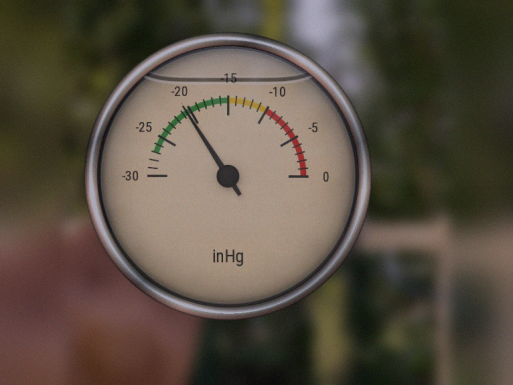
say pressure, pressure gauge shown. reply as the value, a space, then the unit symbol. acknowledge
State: -20.5 inHg
